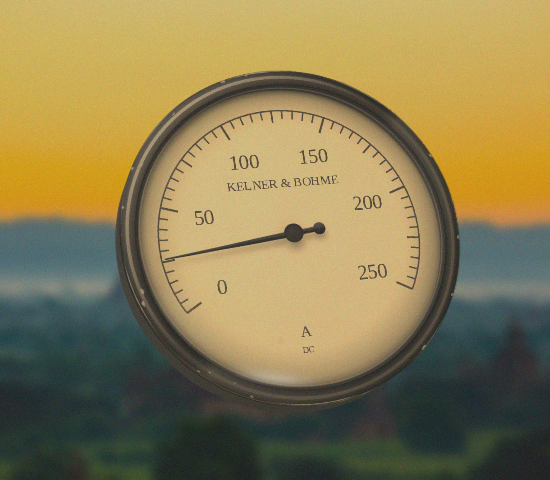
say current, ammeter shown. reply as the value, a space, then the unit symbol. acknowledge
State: 25 A
